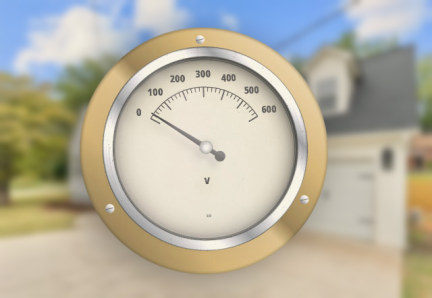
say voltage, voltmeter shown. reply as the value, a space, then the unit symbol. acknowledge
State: 20 V
